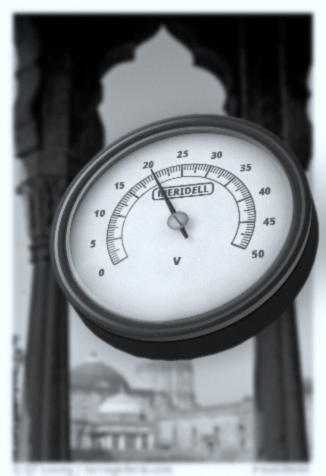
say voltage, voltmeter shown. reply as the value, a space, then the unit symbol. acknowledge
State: 20 V
